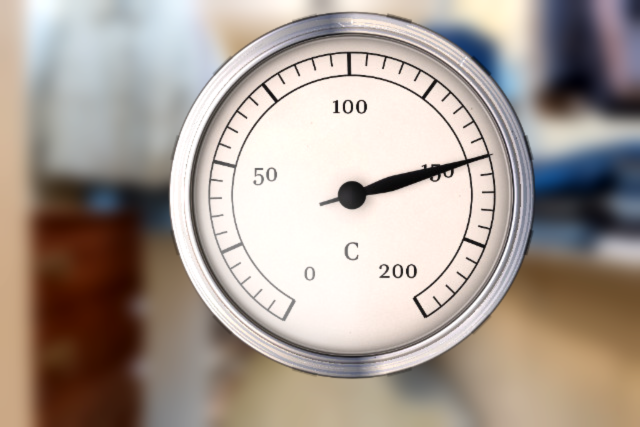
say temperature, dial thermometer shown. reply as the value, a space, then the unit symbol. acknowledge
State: 150 °C
